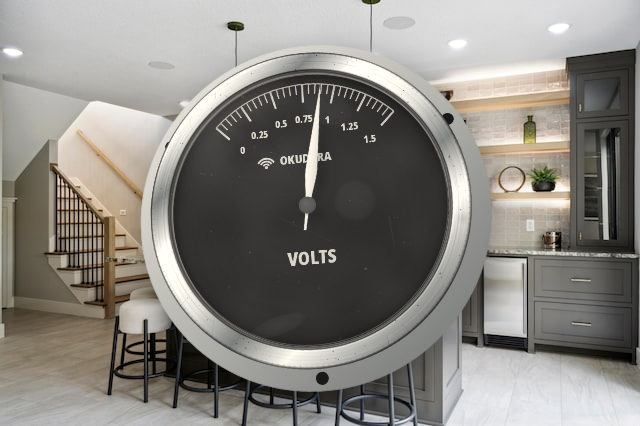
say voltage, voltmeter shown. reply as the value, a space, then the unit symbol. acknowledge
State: 0.9 V
